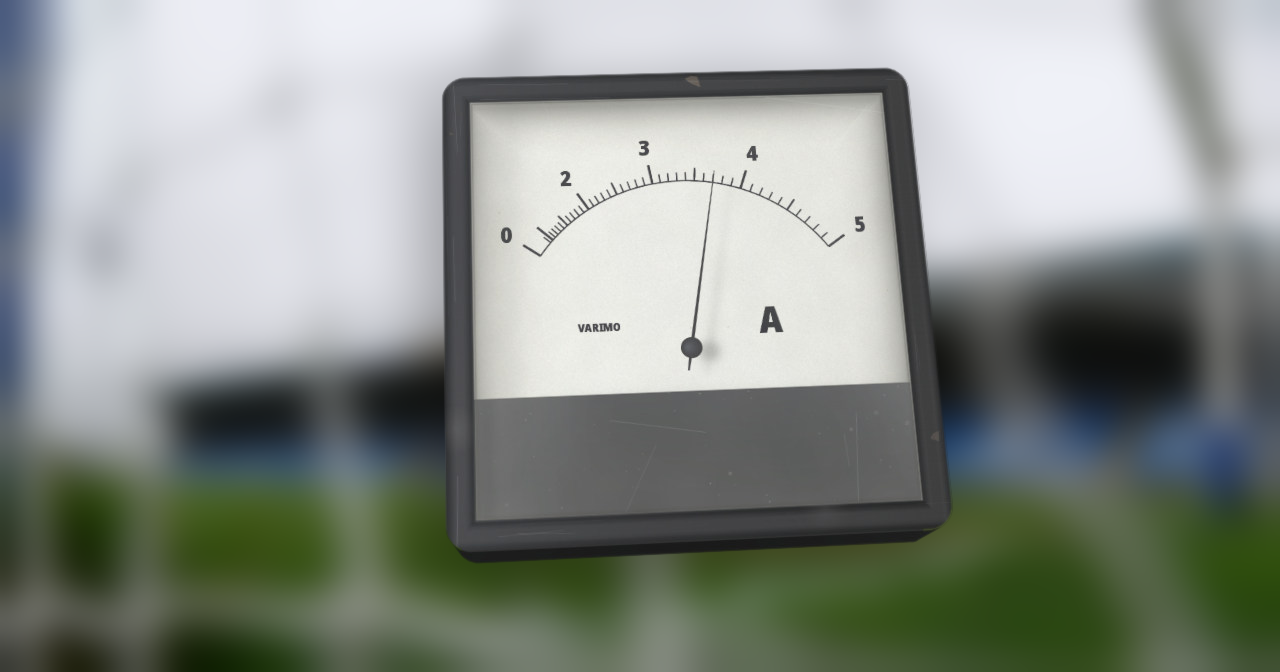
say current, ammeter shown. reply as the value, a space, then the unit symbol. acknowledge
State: 3.7 A
